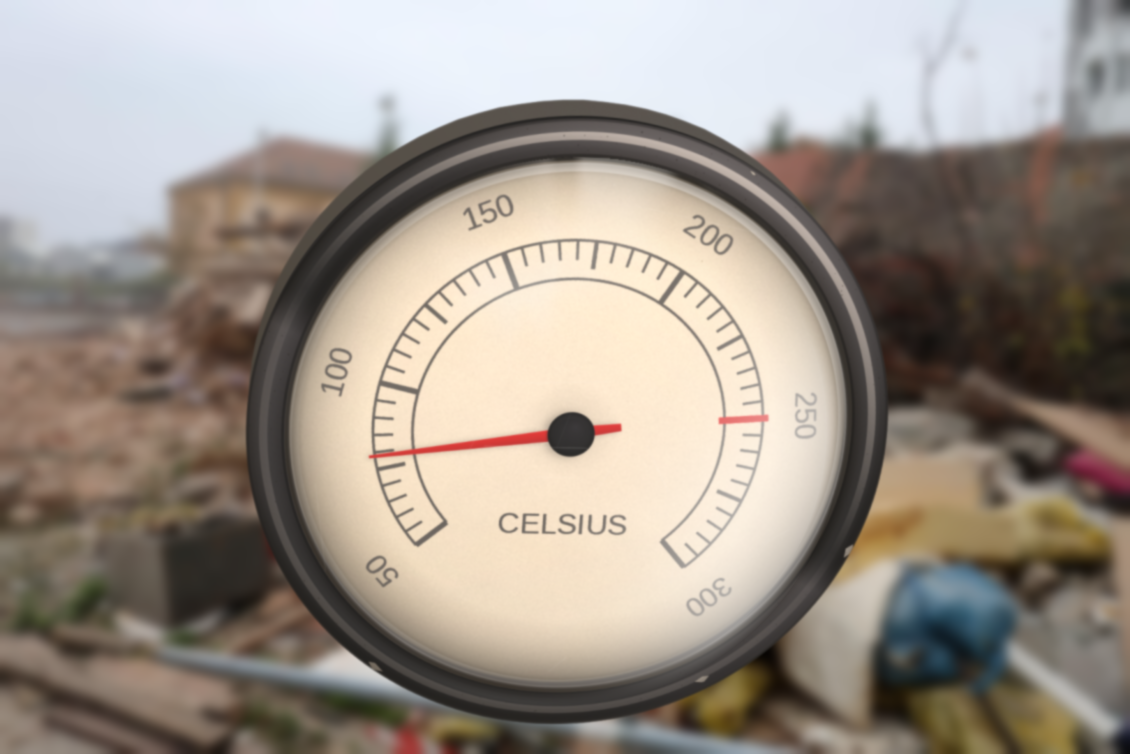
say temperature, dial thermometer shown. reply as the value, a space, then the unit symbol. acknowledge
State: 80 °C
